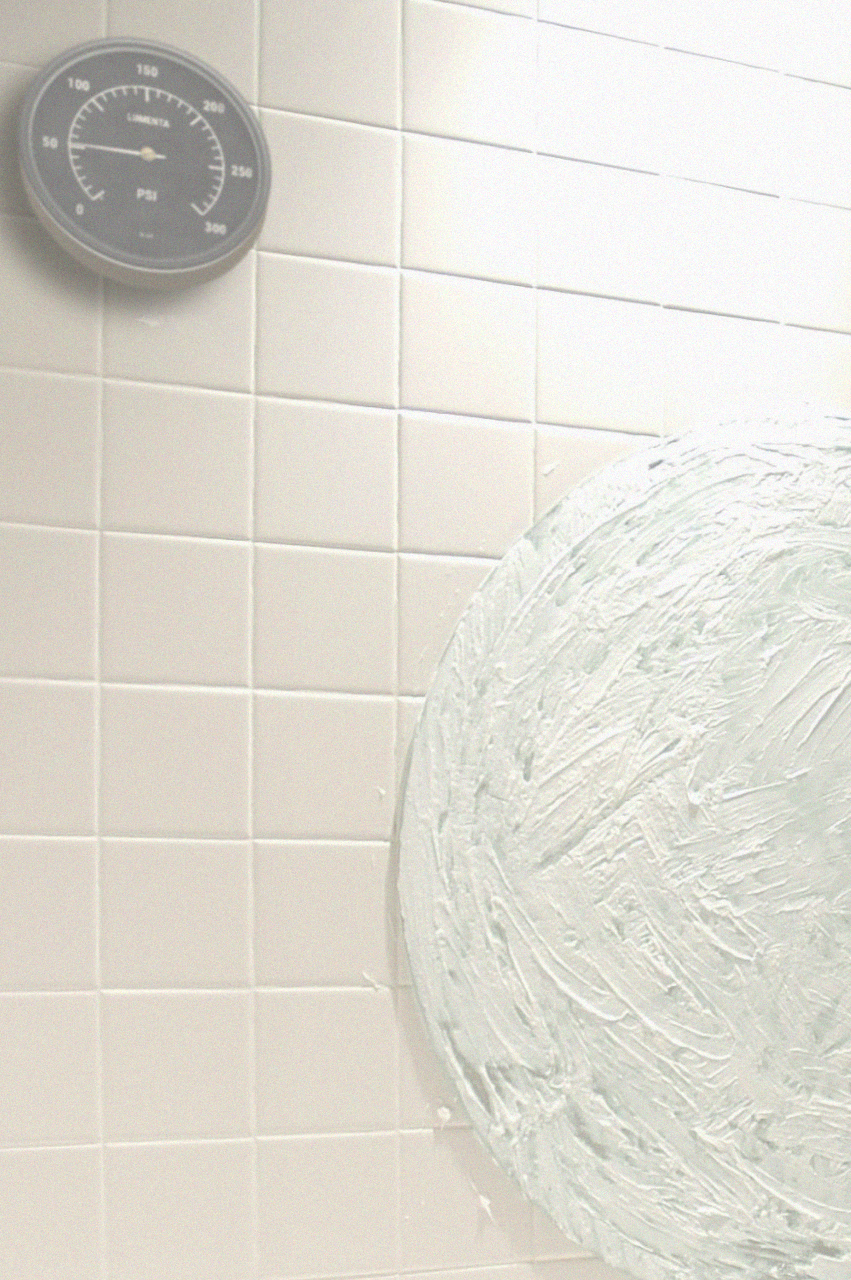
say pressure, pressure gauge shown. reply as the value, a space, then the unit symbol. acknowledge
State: 50 psi
